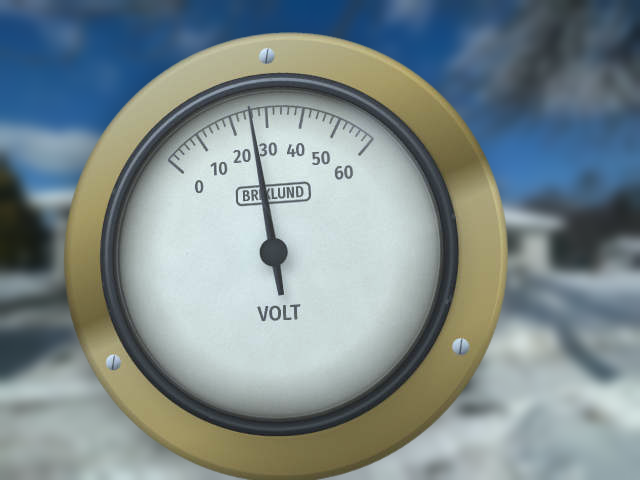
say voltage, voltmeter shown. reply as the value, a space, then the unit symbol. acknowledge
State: 26 V
